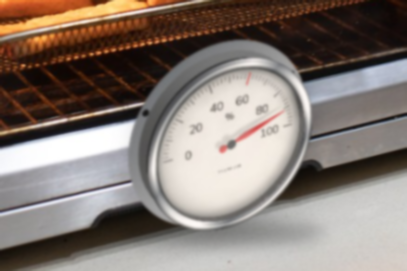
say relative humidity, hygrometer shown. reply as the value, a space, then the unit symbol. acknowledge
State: 90 %
